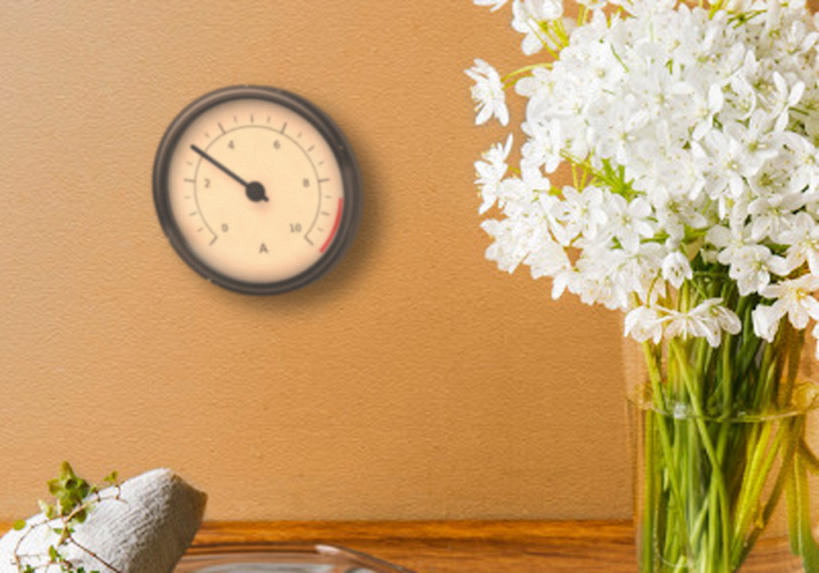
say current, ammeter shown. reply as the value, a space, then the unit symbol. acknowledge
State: 3 A
